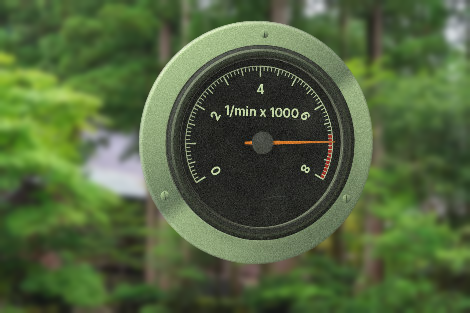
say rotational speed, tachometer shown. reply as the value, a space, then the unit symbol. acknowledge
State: 7000 rpm
